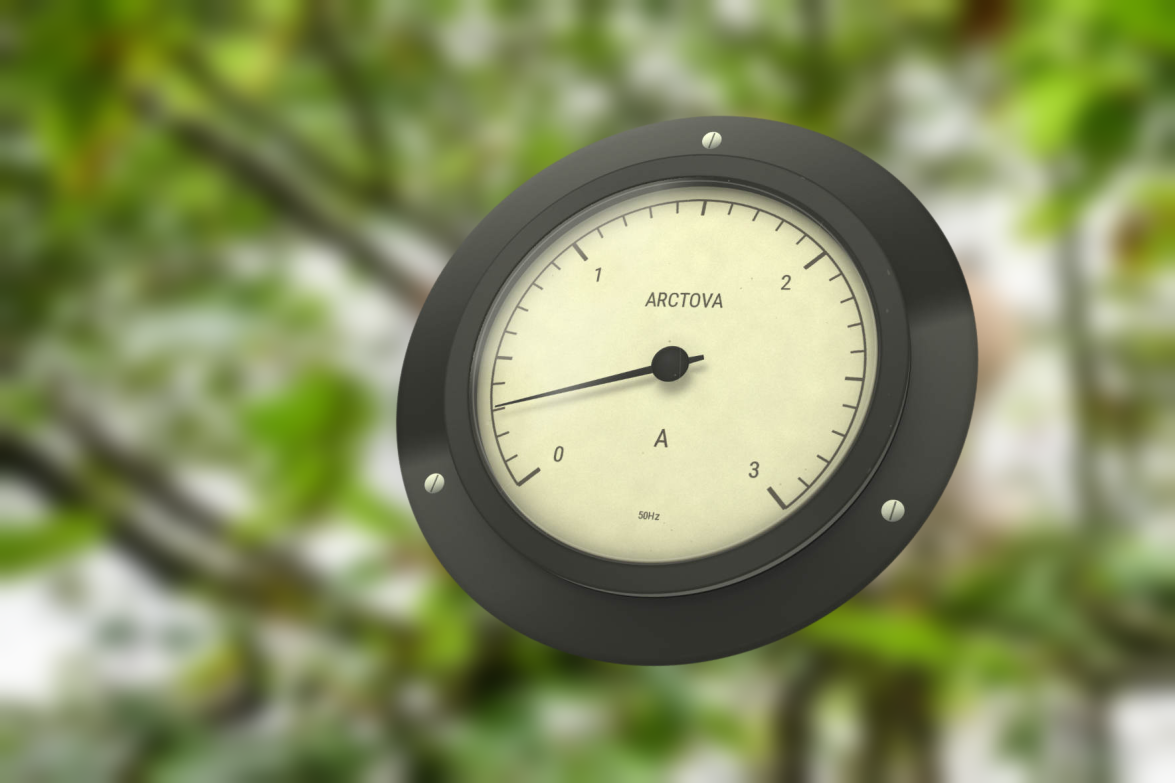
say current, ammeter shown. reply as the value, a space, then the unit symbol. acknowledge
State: 0.3 A
